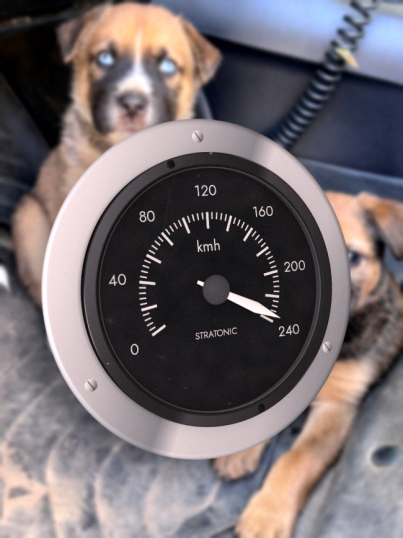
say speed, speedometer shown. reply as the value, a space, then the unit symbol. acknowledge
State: 236 km/h
